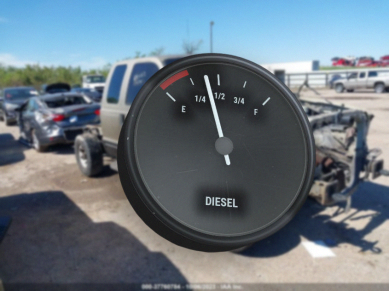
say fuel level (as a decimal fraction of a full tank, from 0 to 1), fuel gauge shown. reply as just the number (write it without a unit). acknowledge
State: 0.375
